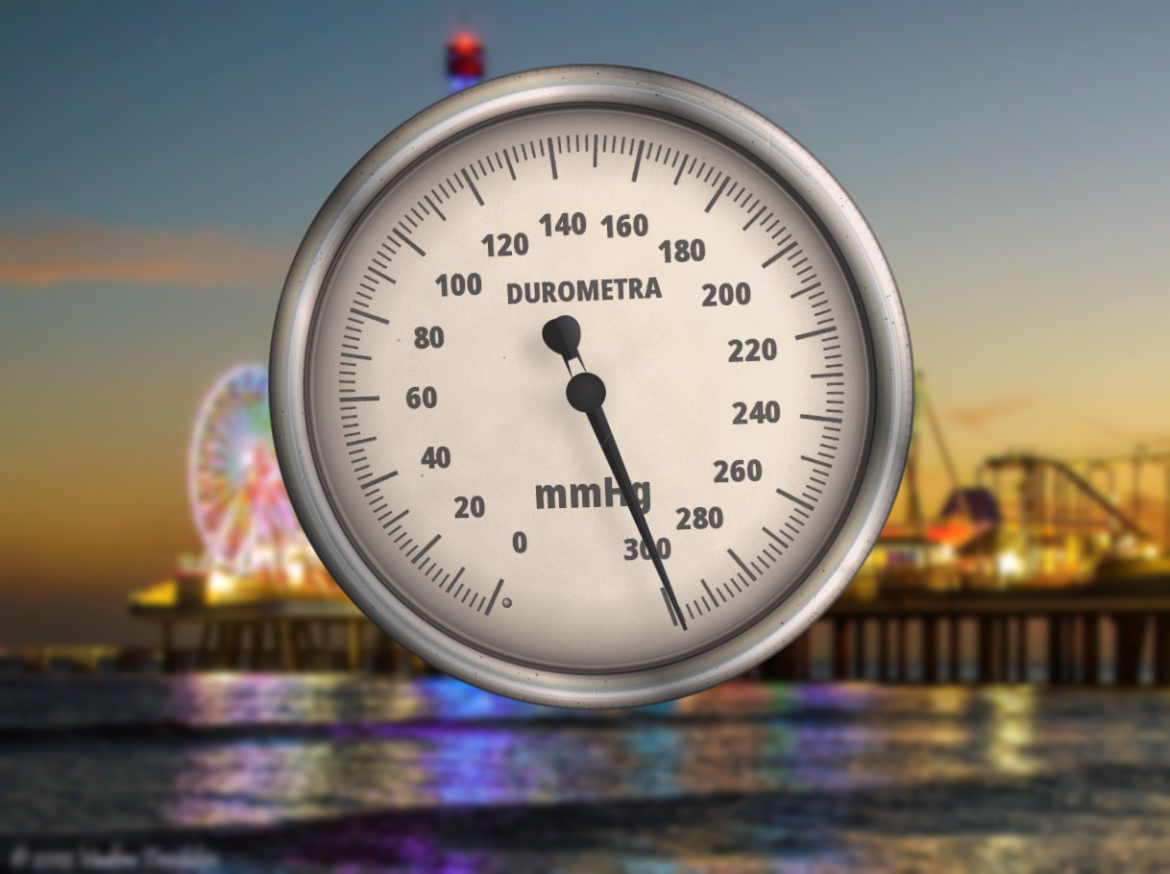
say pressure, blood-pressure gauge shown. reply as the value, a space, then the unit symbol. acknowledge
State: 298 mmHg
